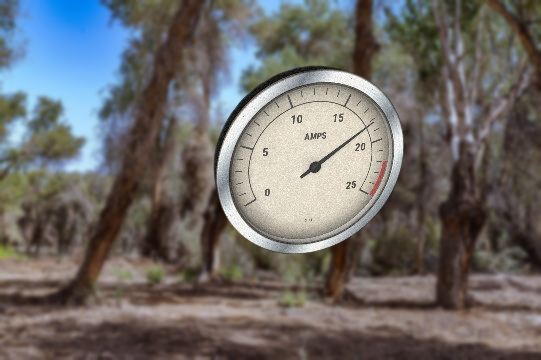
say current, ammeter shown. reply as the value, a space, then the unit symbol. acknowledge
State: 18 A
